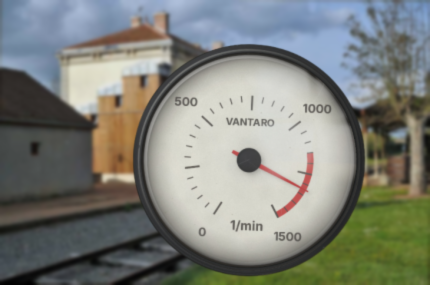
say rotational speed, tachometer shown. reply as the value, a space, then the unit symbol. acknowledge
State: 1325 rpm
